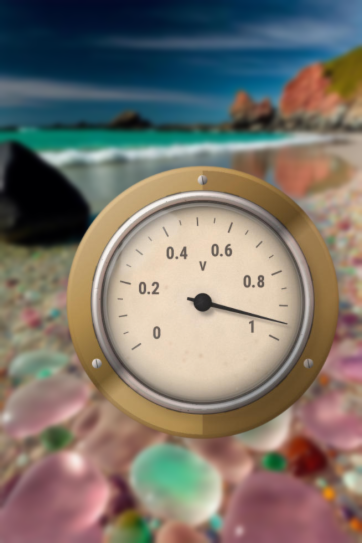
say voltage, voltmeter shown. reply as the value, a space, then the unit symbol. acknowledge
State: 0.95 V
